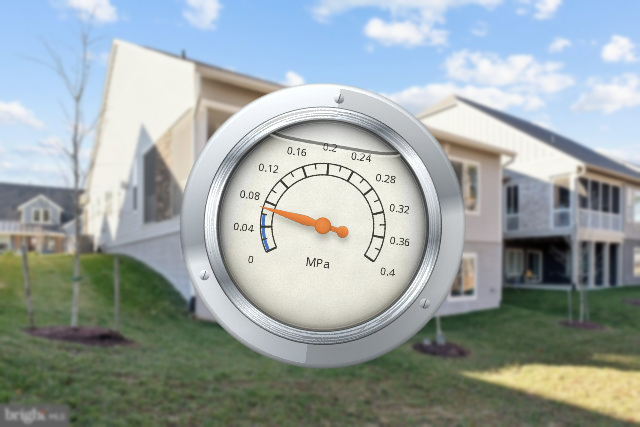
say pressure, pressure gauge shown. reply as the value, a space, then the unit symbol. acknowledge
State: 0.07 MPa
